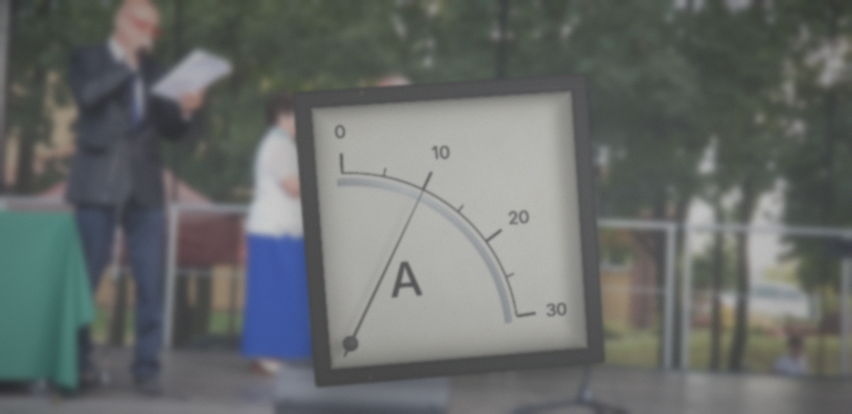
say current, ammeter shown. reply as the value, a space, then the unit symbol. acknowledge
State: 10 A
